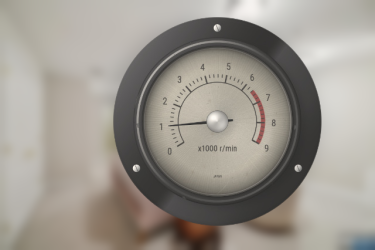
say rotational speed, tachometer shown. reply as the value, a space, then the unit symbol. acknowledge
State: 1000 rpm
